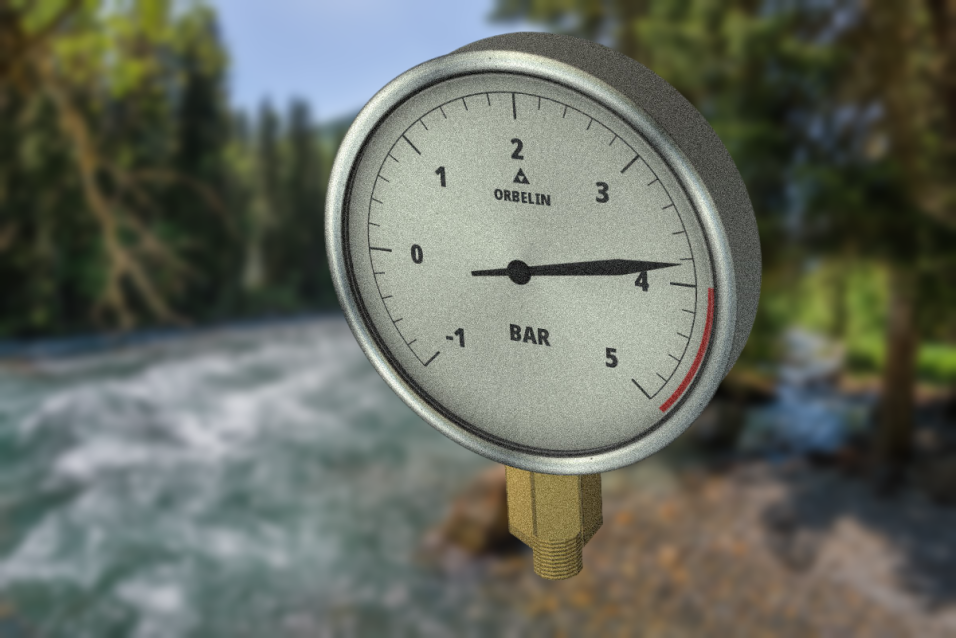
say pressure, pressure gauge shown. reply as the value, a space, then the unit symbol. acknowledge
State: 3.8 bar
